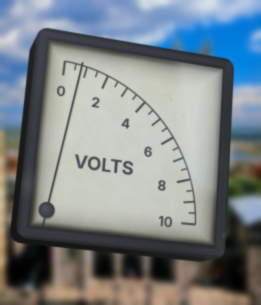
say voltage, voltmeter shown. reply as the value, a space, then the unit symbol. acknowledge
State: 0.75 V
